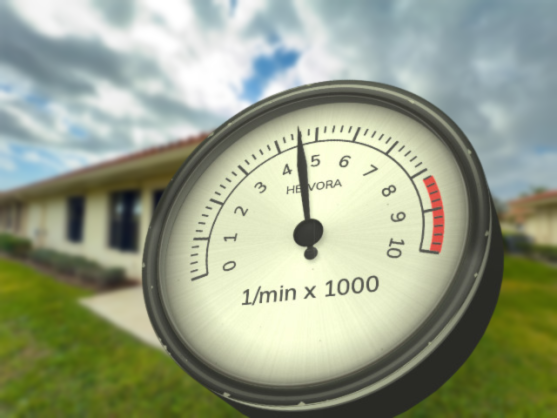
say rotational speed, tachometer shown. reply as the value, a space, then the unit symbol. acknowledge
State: 4600 rpm
